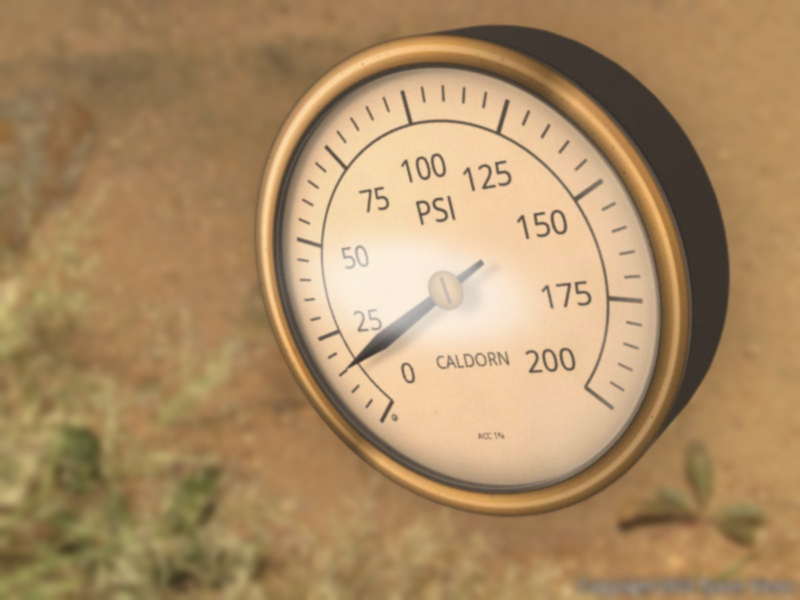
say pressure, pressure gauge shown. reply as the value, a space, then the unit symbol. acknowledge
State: 15 psi
